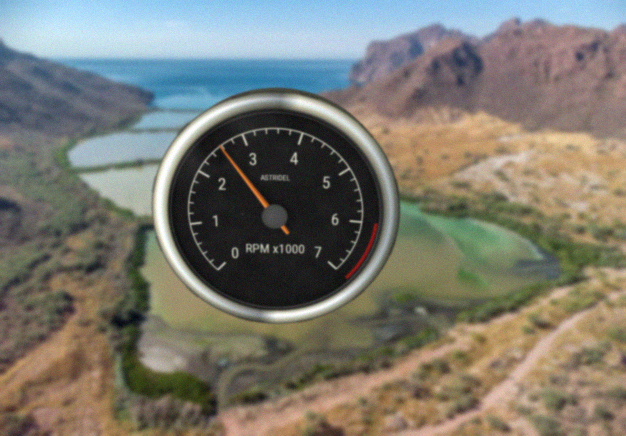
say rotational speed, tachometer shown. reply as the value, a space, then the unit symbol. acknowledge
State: 2600 rpm
